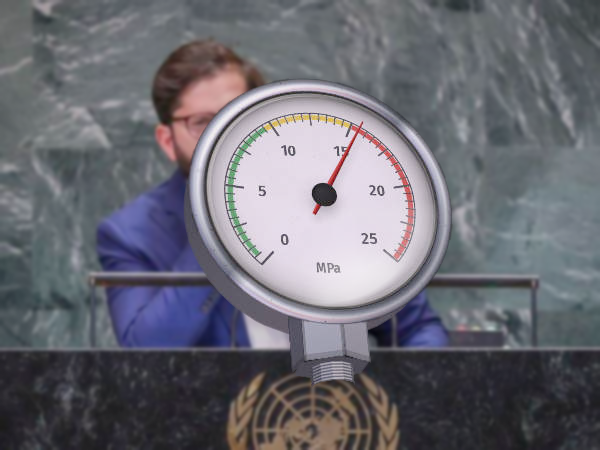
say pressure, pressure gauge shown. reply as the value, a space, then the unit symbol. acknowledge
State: 15.5 MPa
